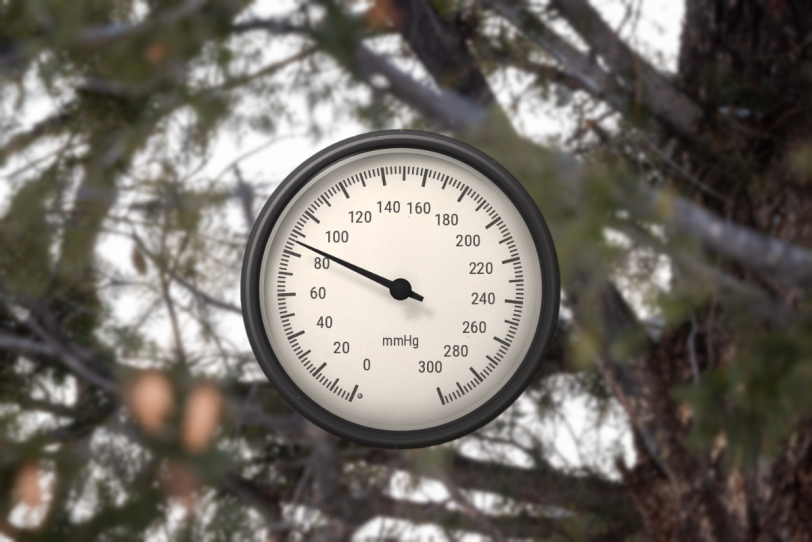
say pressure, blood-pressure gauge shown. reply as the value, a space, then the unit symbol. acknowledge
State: 86 mmHg
